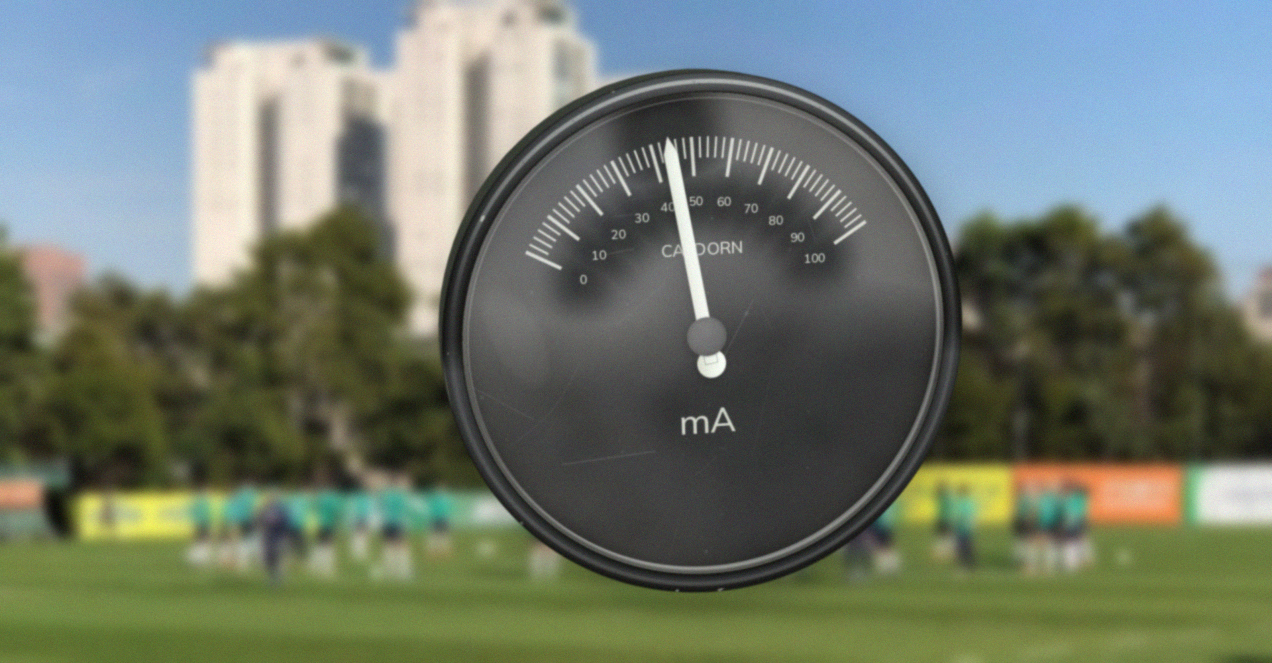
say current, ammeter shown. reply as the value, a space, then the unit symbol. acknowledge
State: 44 mA
